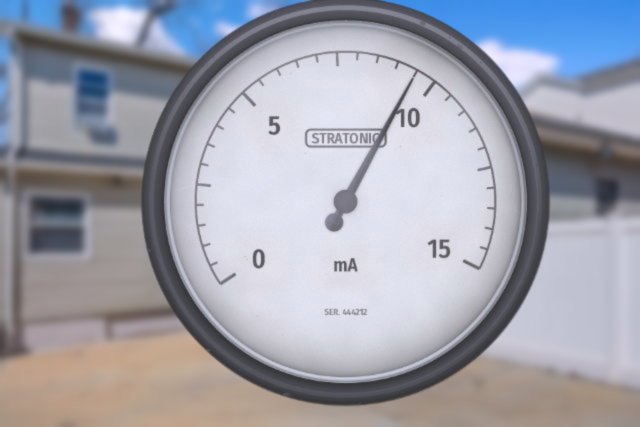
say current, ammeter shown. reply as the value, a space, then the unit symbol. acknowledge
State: 9.5 mA
